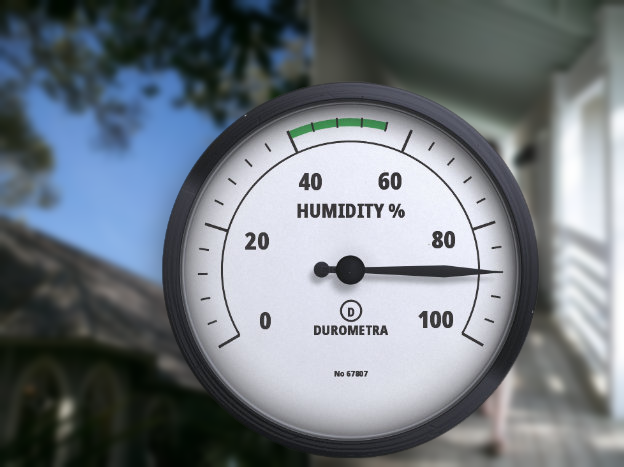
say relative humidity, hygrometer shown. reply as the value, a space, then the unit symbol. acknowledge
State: 88 %
